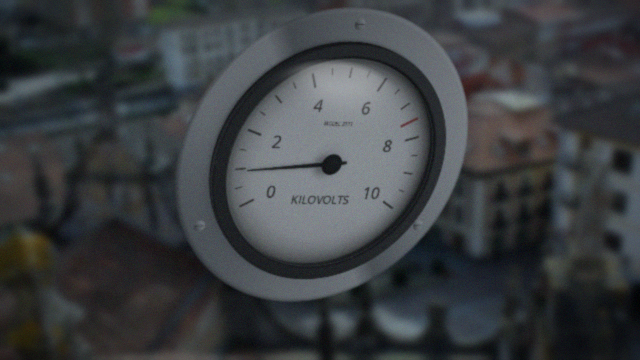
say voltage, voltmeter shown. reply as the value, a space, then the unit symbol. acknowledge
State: 1 kV
